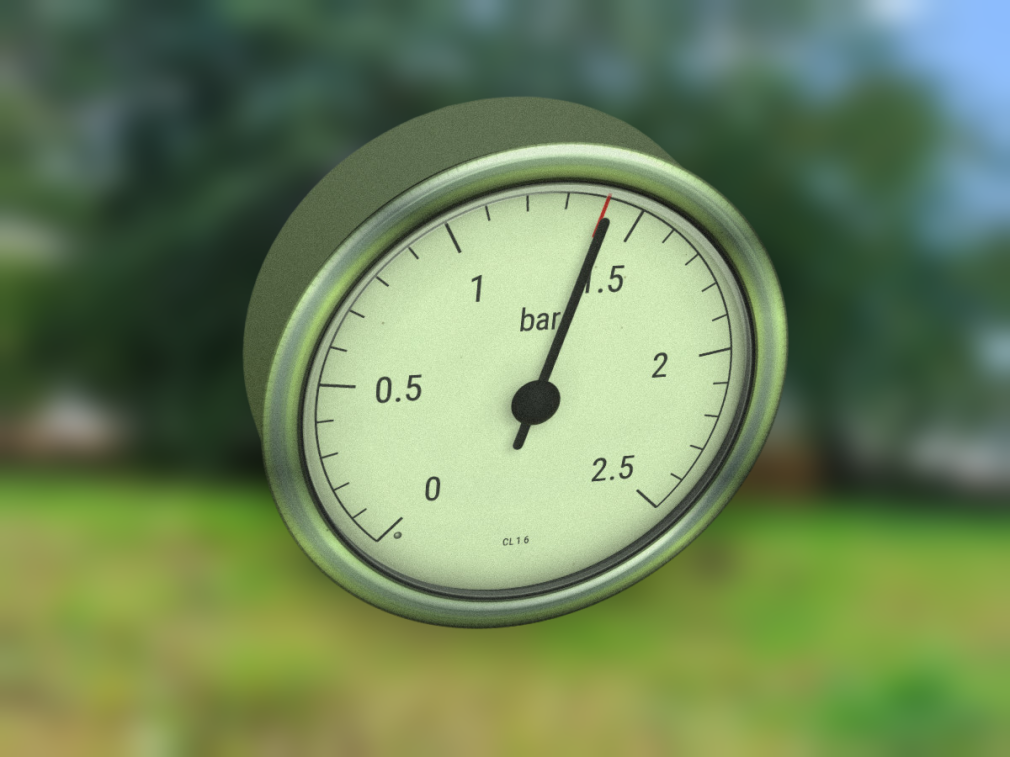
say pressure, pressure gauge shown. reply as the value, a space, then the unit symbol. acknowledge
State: 1.4 bar
